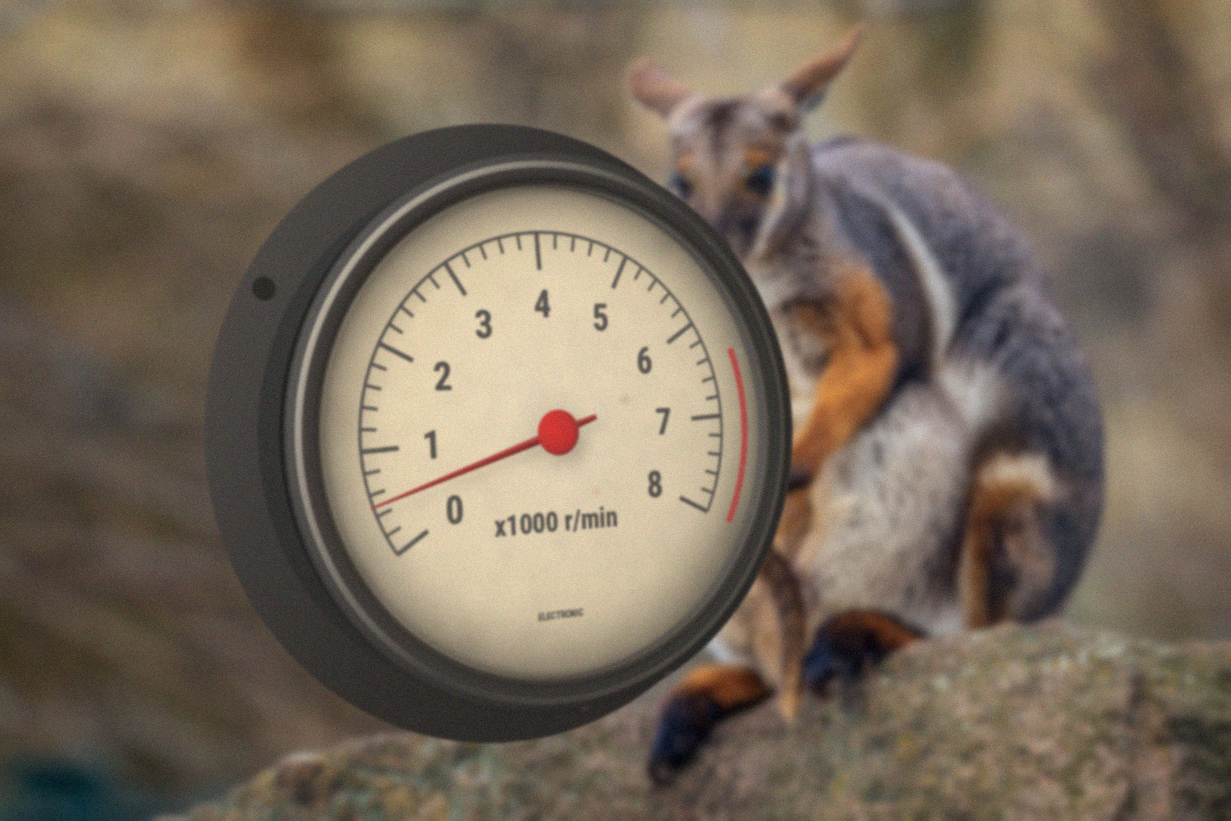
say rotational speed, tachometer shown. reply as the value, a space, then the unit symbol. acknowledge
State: 500 rpm
